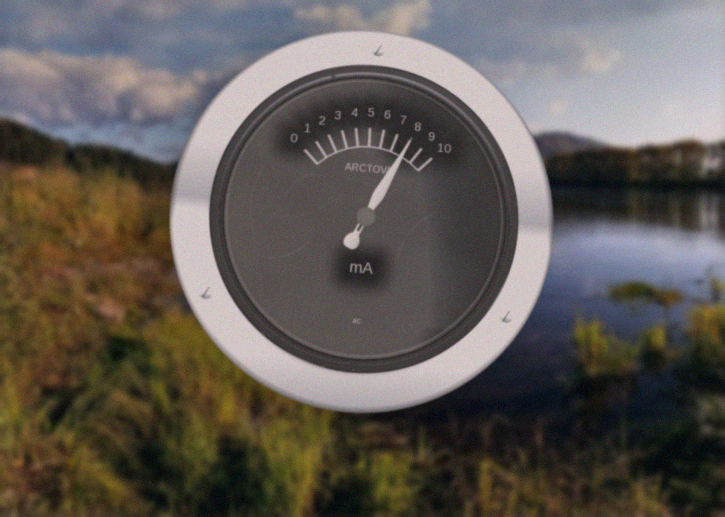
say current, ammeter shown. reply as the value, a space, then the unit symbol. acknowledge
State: 8 mA
